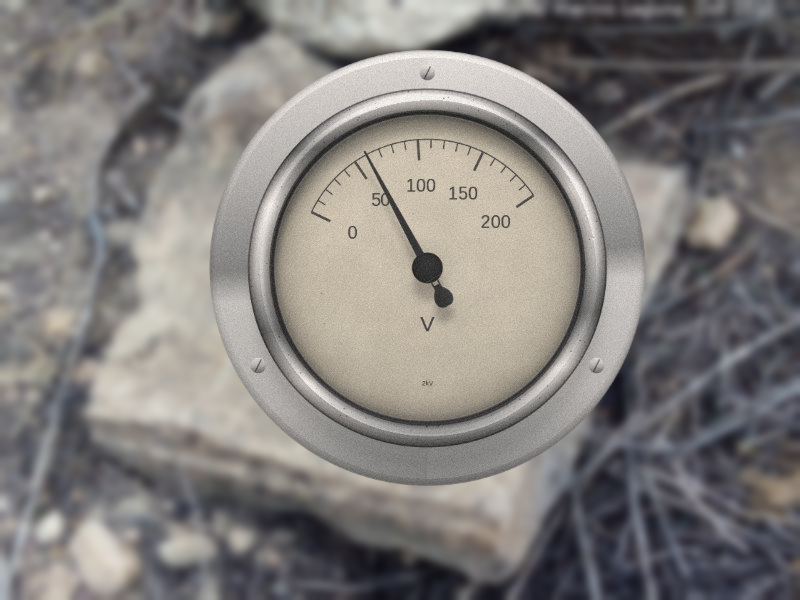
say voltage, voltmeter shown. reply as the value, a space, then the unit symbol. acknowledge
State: 60 V
